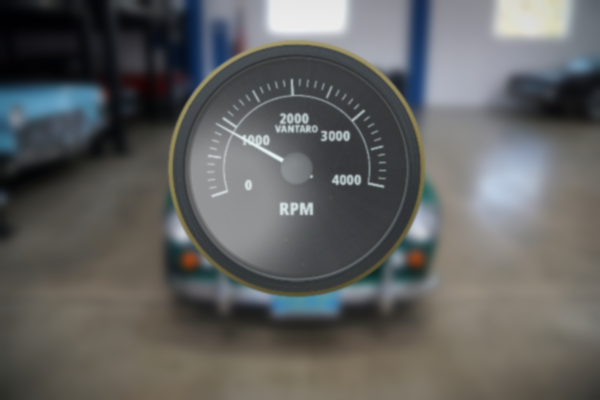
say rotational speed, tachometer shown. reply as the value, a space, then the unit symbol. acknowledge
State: 900 rpm
